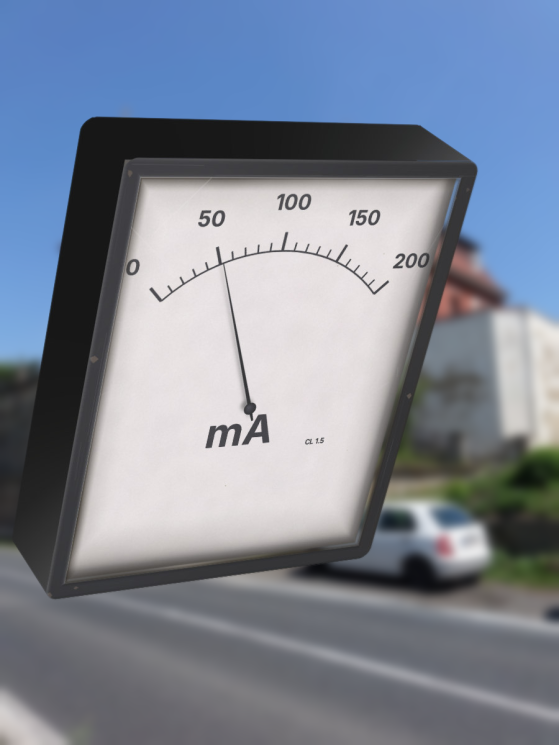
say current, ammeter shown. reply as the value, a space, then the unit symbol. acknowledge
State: 50 mA
